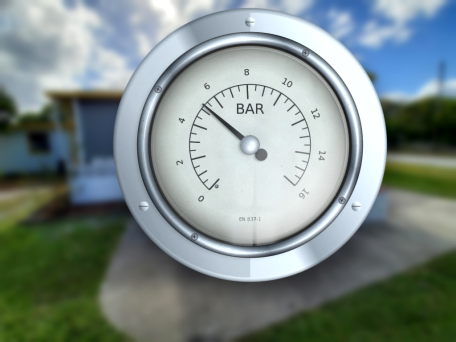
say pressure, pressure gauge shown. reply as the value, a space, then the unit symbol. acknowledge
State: 5.25 bar
